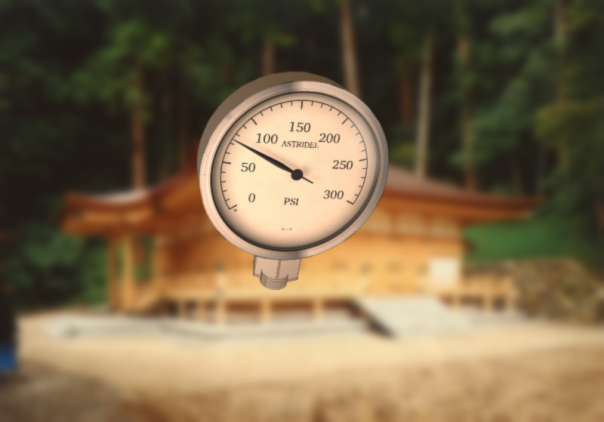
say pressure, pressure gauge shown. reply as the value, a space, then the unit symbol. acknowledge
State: 75 psi
